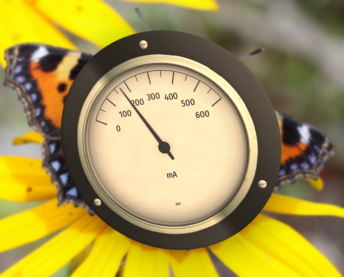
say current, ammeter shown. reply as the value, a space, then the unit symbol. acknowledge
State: 175 mA
